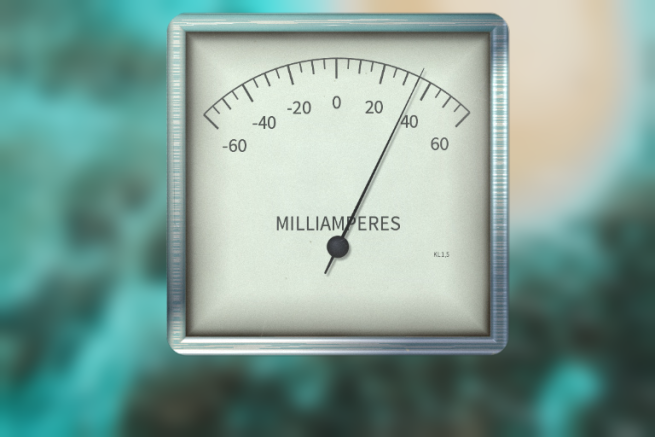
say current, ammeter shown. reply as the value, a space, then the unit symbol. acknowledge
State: 35 mA
